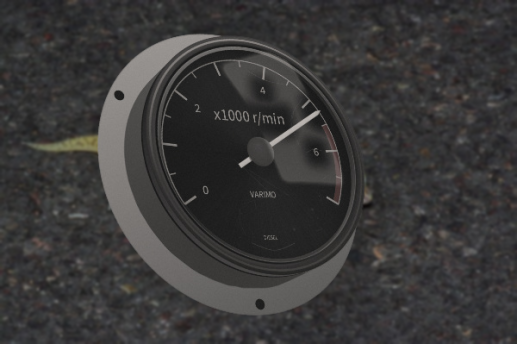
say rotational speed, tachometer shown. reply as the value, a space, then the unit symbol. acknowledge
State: 5250 rpm
